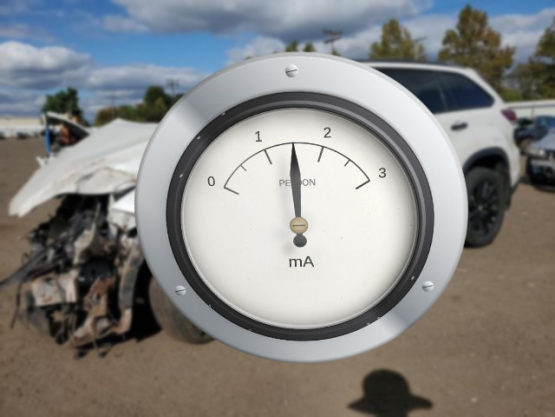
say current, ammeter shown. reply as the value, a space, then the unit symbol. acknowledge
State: 1.5 mA
